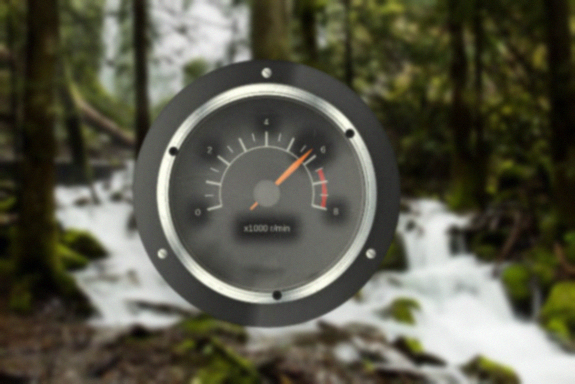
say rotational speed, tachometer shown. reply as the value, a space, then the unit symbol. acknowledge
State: 5750 rpm
